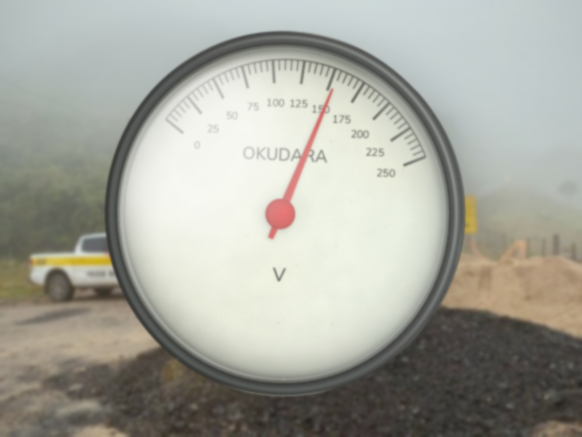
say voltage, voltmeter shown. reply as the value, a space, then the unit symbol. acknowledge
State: 155 V
